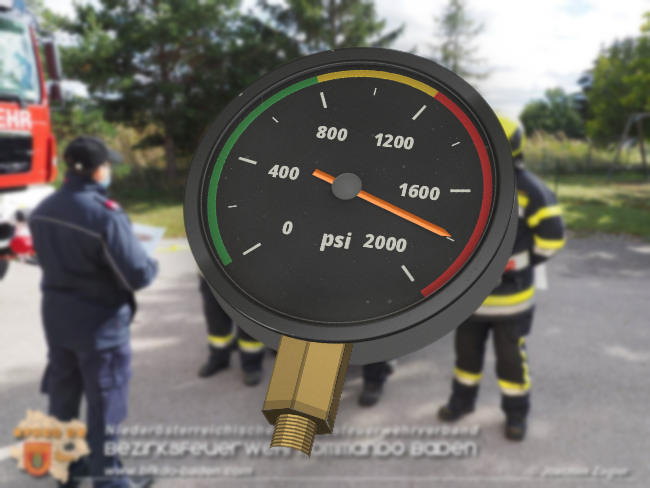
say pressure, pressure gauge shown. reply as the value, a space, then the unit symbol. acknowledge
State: 1800 psi
